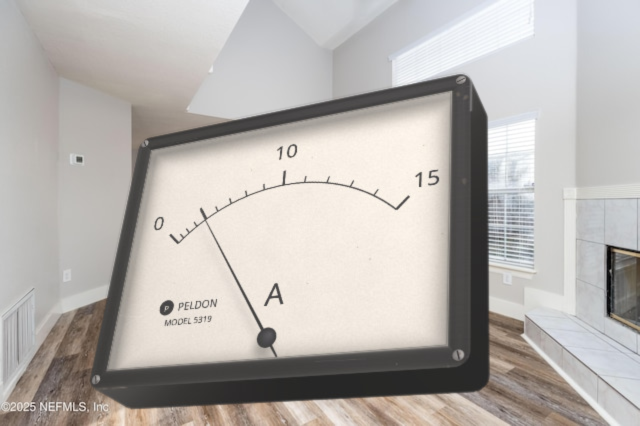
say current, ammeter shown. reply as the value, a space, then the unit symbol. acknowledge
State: 5 A
